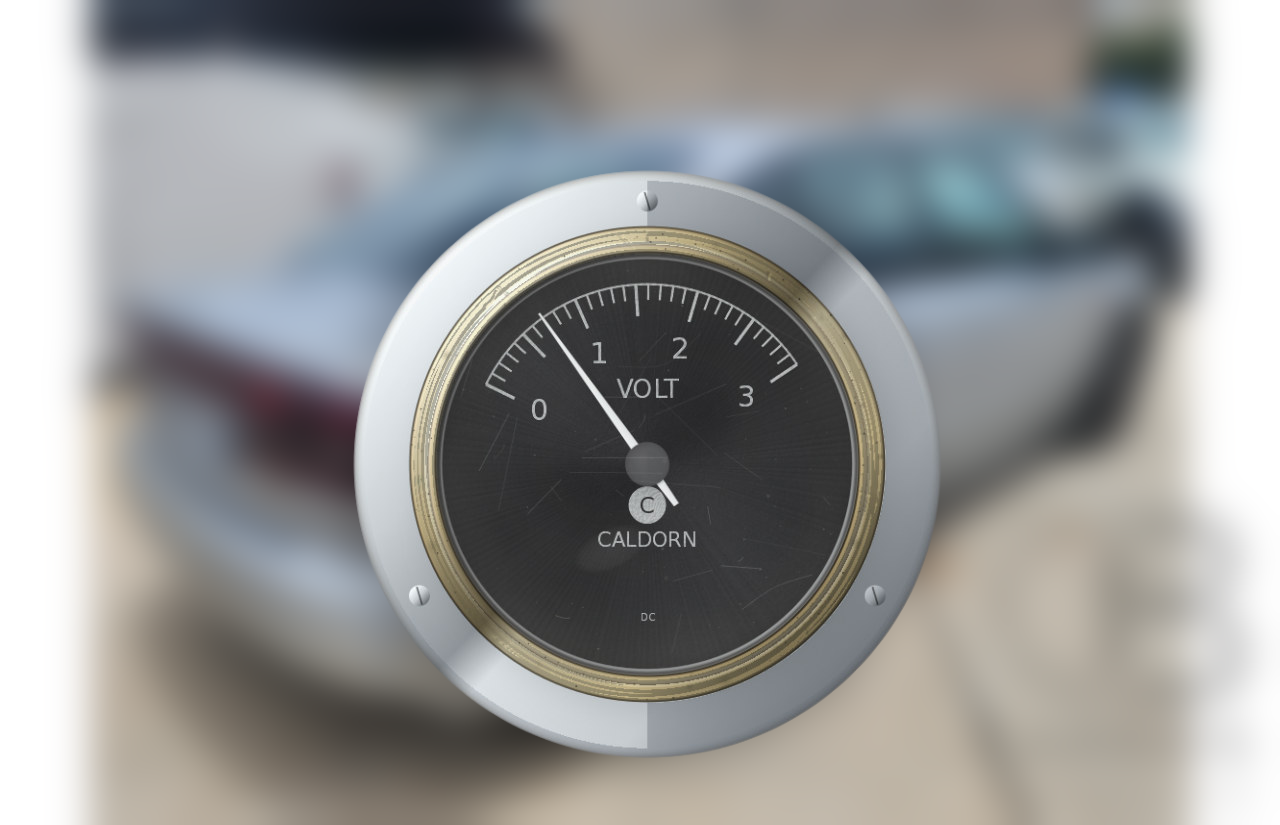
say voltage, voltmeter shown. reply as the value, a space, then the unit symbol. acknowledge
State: 0.7 V
